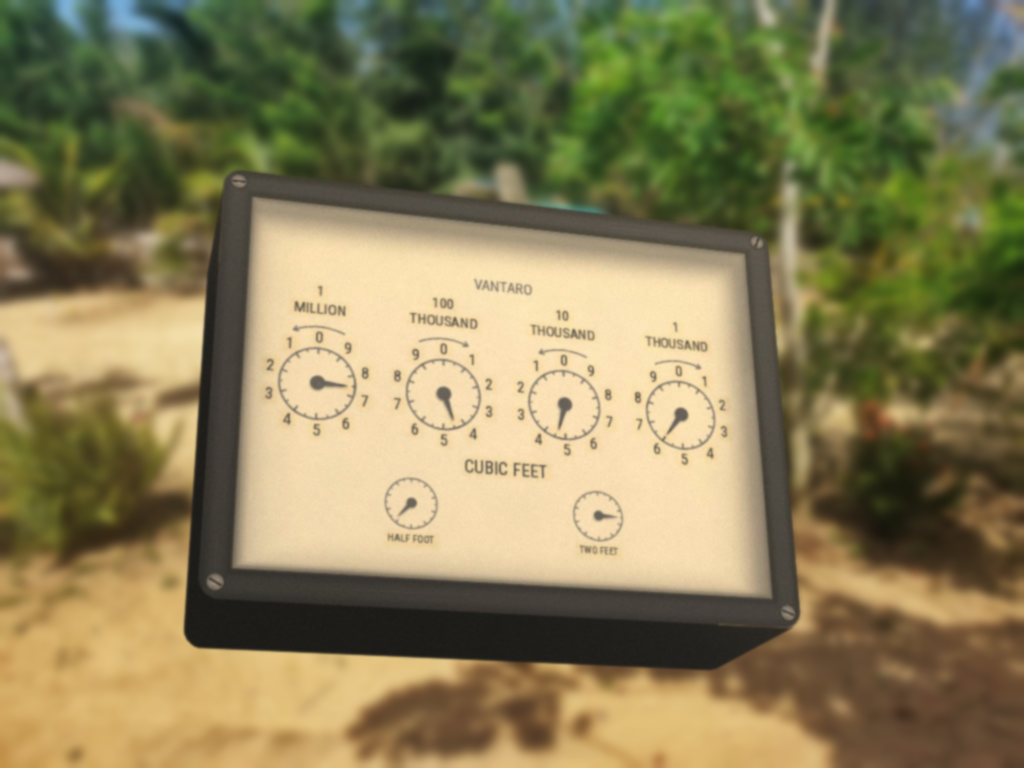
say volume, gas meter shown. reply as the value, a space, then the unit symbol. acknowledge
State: 744600 ft³
